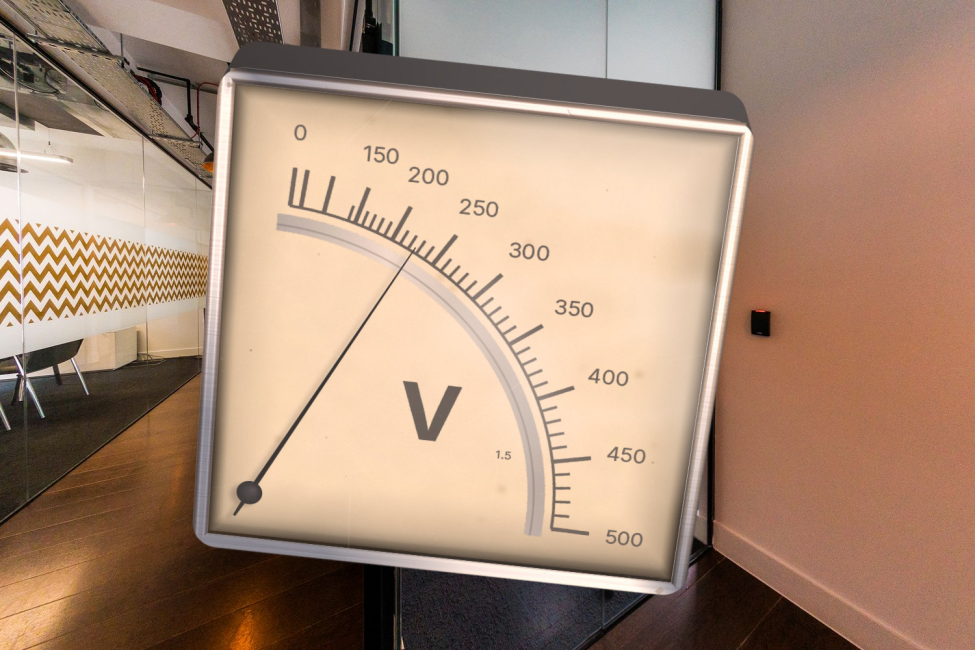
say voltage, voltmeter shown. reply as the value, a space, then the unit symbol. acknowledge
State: 225 V
